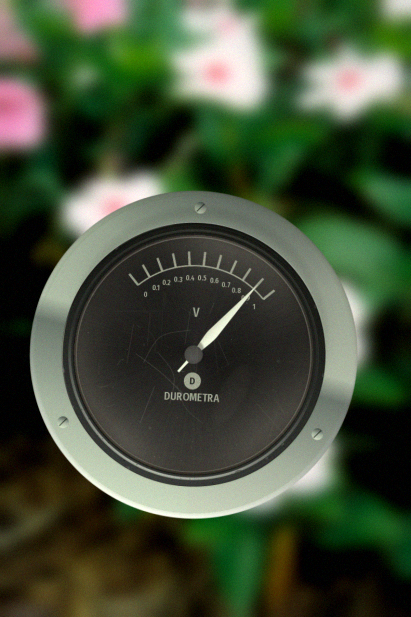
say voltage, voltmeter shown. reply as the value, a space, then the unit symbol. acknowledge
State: 0.9 V
